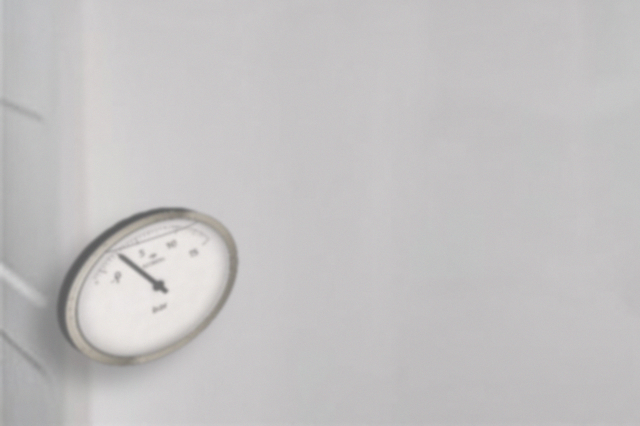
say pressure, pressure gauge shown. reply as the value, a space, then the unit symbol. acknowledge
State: 2.5 bar
